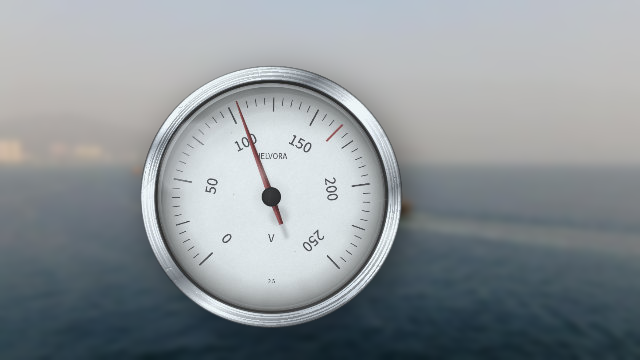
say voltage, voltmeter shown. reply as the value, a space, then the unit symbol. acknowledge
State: 105 V
